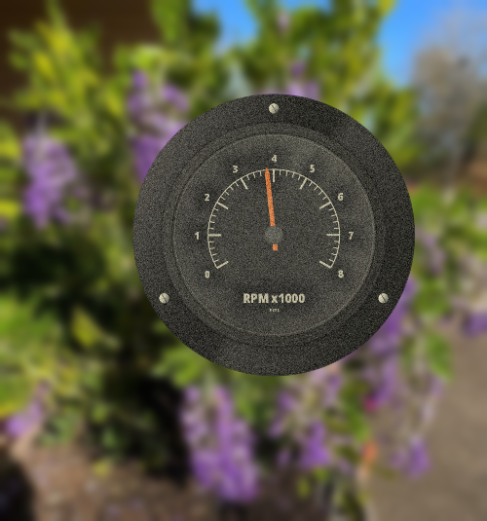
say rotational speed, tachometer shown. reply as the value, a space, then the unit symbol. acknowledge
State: 3800 rpm
